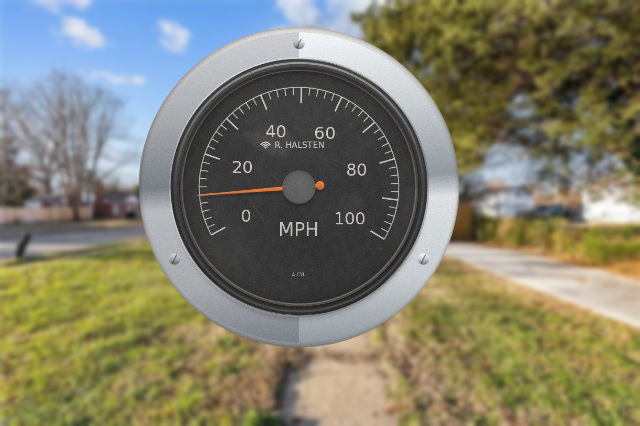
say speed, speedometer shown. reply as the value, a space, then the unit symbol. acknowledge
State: 10 mph
